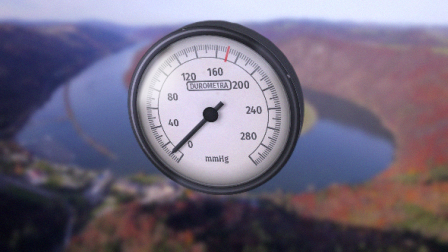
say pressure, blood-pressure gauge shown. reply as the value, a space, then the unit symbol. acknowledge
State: 10 mmHg
